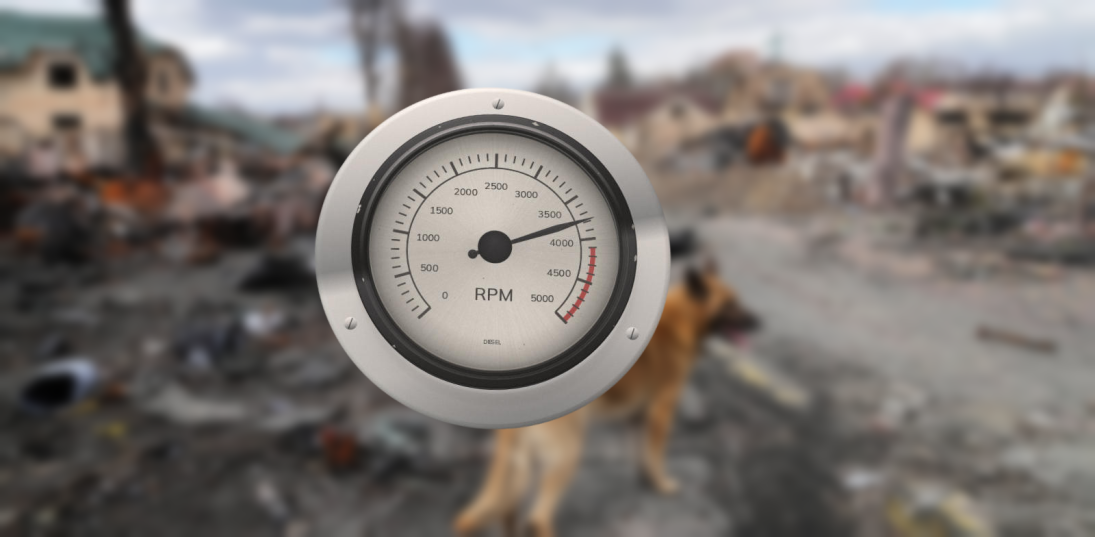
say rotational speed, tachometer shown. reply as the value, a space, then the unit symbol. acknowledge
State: 3800 rpm
